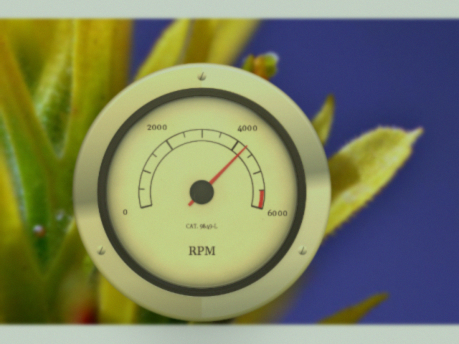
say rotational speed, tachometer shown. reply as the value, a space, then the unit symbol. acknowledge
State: 4250 rpm
